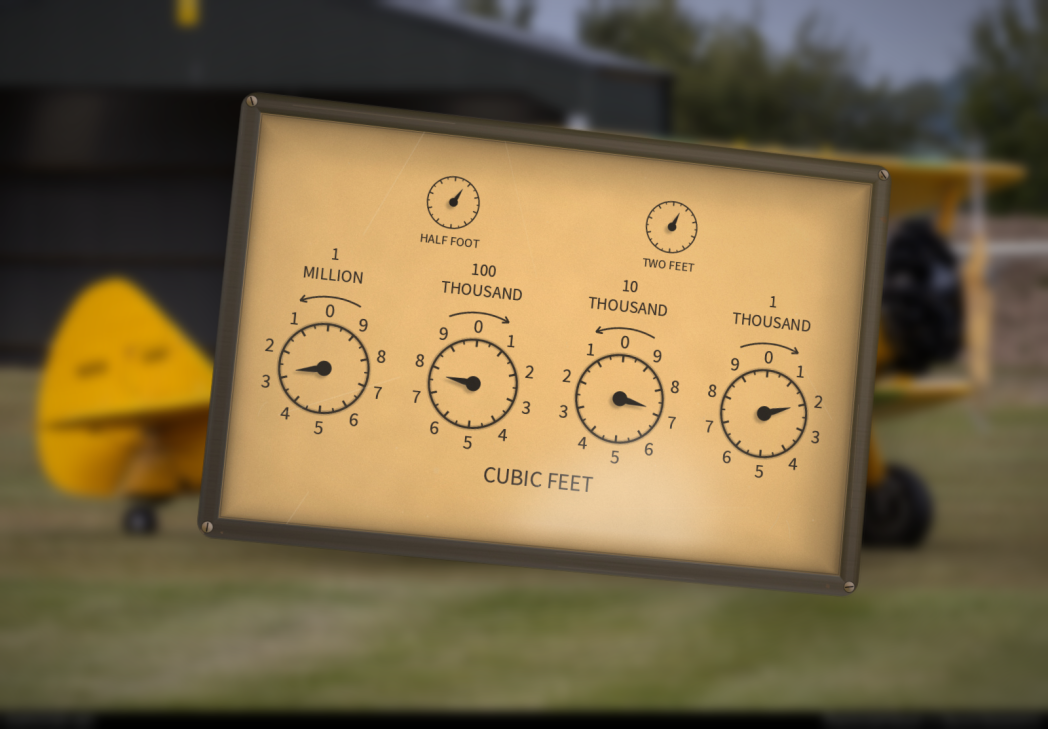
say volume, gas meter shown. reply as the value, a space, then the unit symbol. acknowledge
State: 277200 ft³
